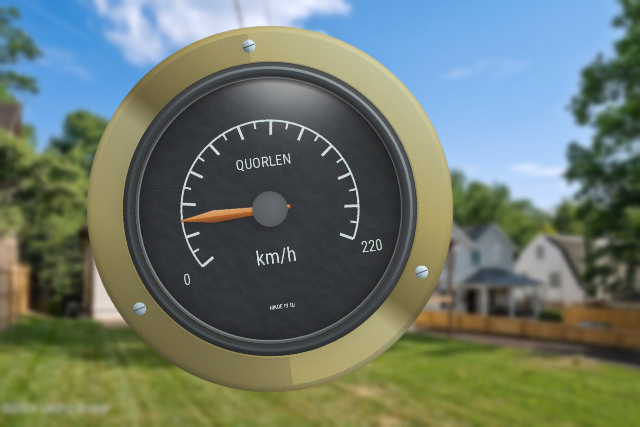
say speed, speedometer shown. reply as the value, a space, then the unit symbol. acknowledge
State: 30 km/h
